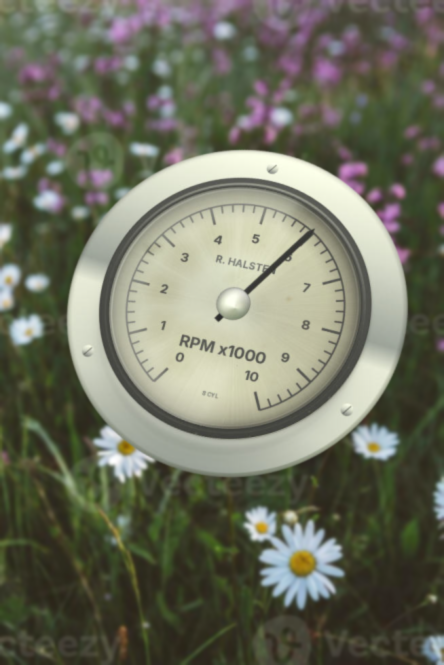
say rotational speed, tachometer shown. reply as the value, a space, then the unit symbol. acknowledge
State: 6000 rpm
